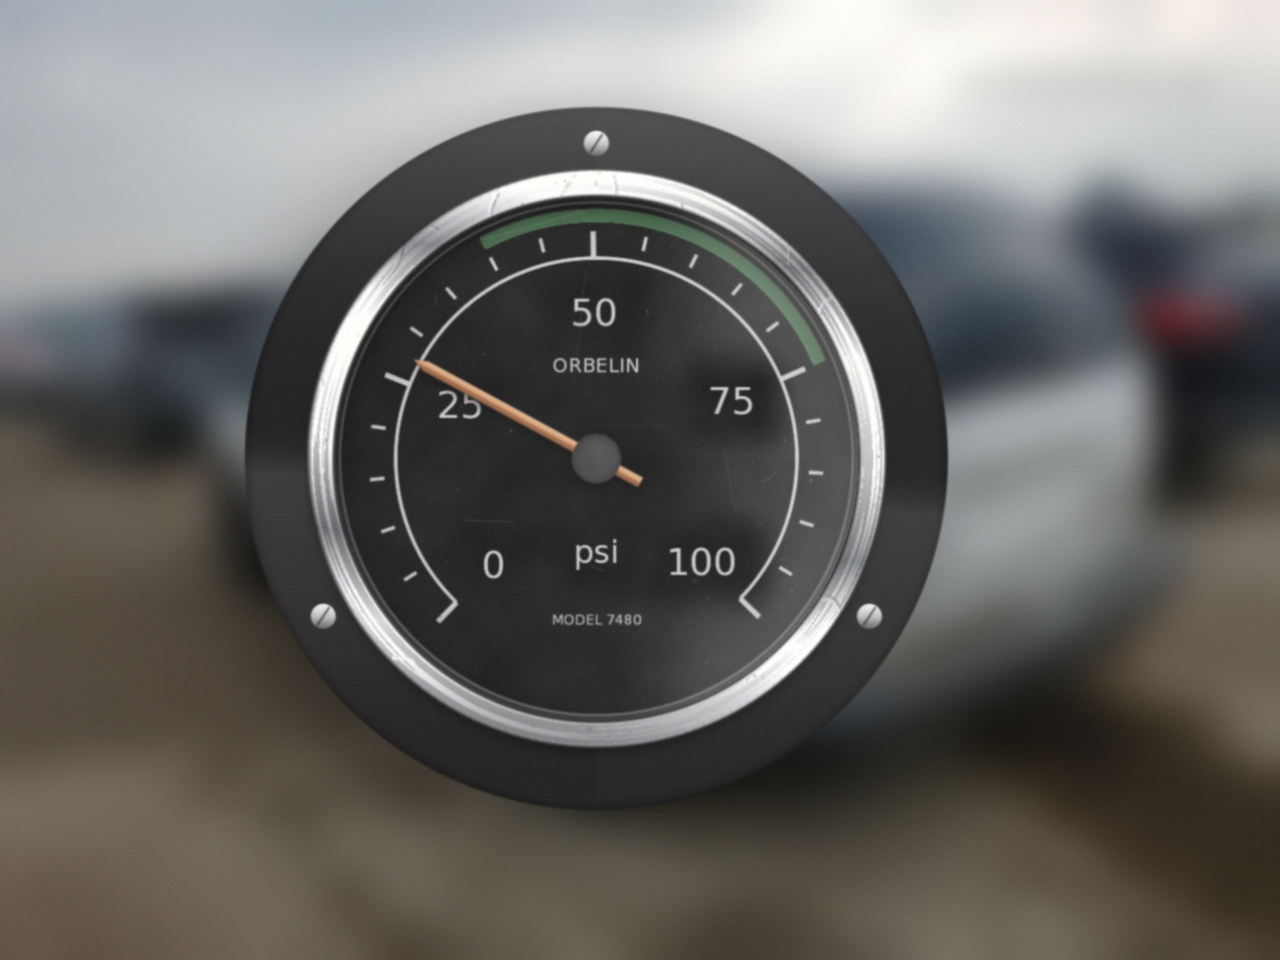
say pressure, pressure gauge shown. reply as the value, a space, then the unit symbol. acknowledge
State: 27.5 psi
